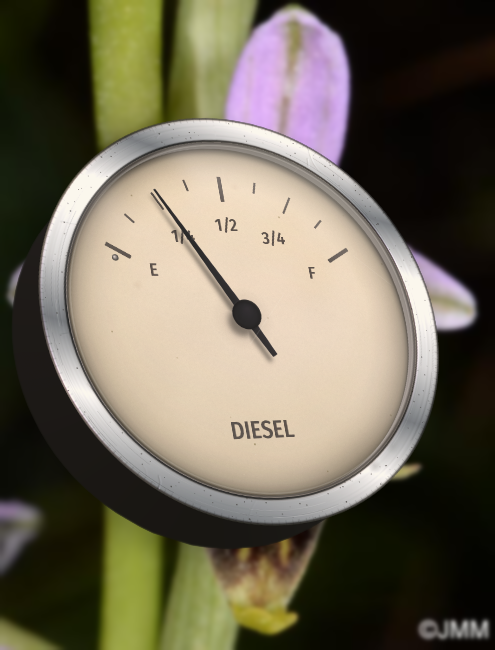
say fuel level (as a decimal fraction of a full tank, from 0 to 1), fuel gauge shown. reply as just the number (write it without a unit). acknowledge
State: 0.25
